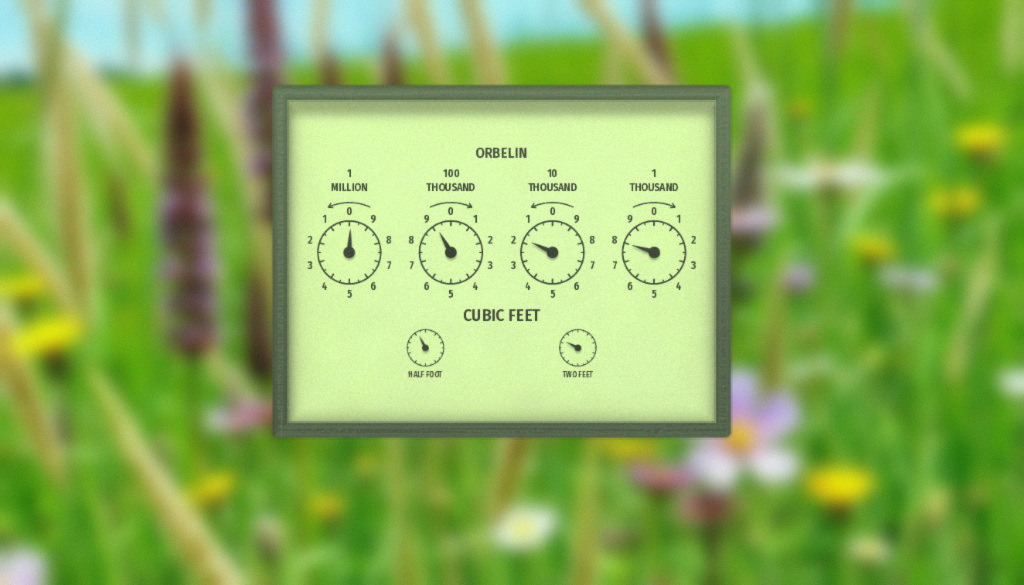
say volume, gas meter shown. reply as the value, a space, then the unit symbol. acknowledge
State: 991800 ft³
